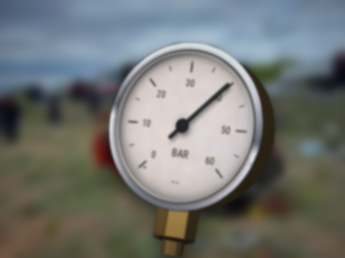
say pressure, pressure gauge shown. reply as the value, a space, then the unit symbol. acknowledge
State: 40 bar
